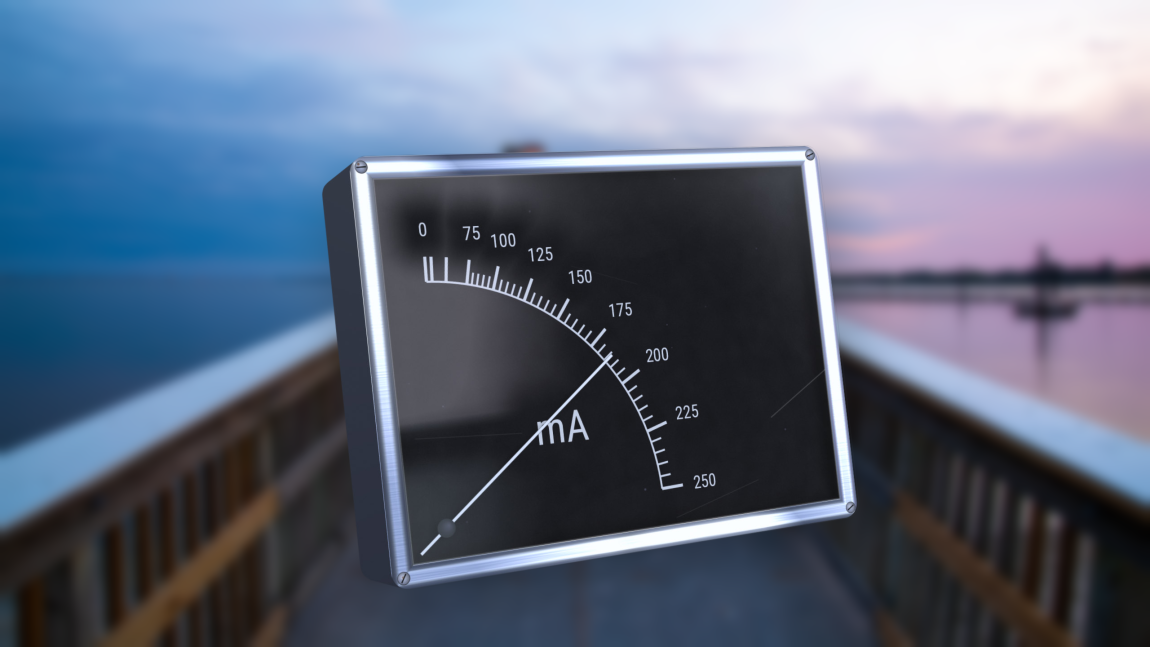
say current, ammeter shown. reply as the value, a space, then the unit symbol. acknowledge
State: 185 mA
